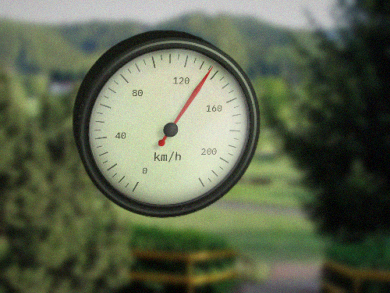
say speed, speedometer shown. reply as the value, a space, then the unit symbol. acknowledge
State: 135 km/h
